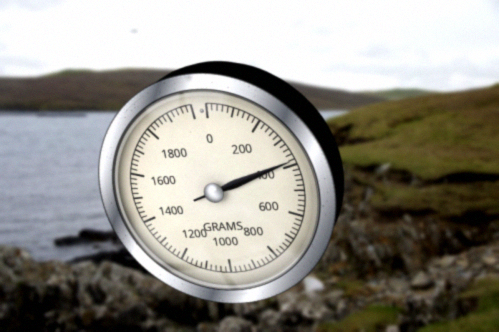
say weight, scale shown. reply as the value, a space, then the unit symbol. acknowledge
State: 380 g
